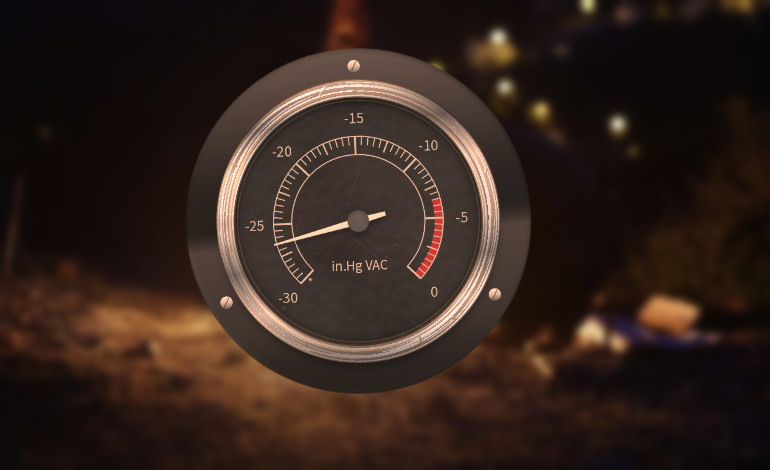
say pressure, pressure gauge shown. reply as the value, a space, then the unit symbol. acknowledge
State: -26.5 inHg
